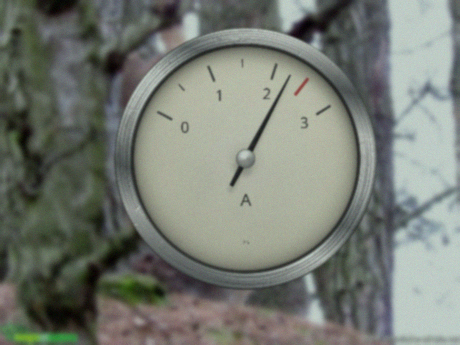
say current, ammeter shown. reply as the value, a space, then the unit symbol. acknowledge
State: 2.25 A
